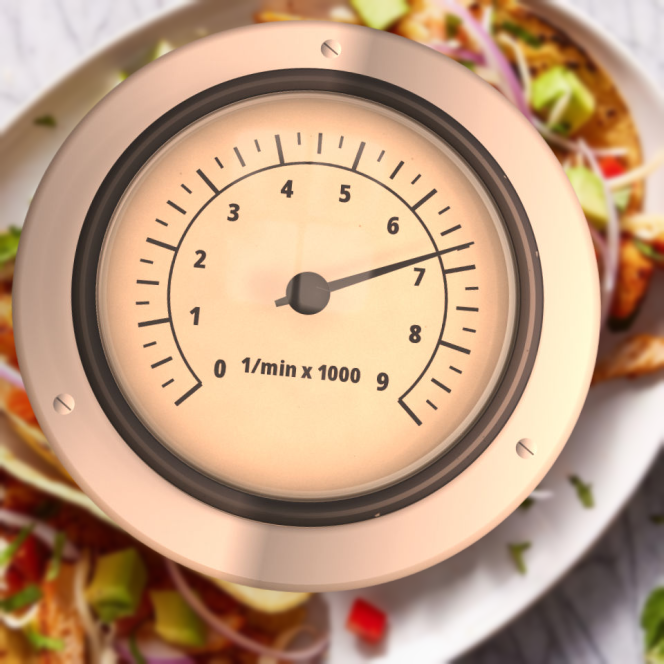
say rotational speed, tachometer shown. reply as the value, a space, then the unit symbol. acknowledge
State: 6750 rpm
